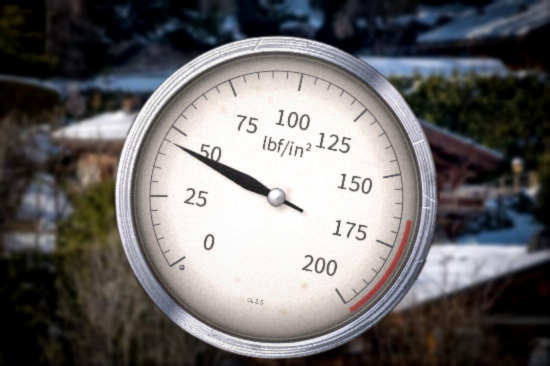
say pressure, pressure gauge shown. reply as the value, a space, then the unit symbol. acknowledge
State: 45 psi
